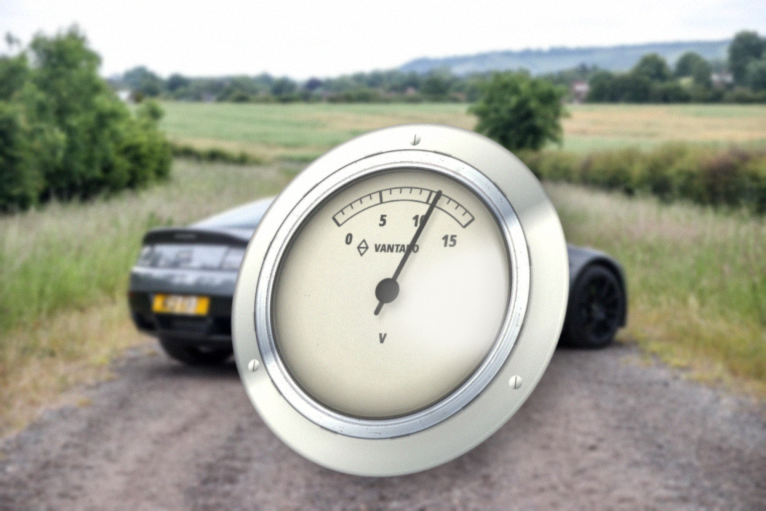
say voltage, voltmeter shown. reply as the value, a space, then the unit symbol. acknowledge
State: 11 V
